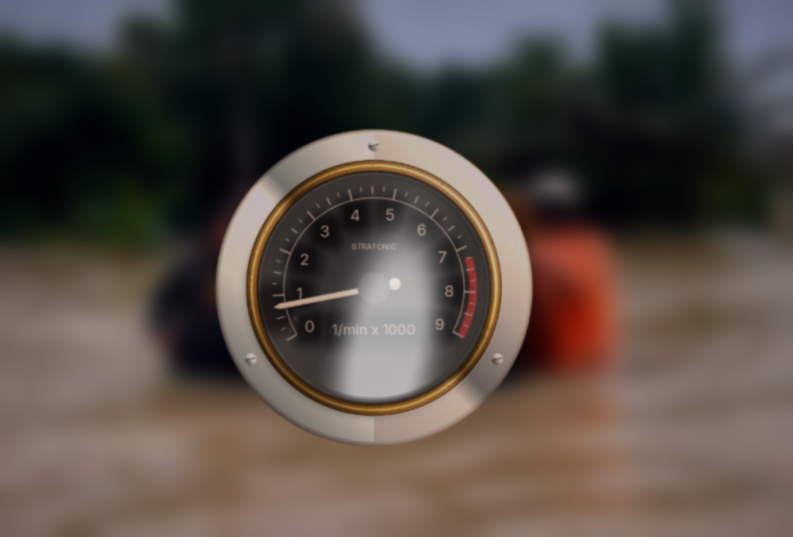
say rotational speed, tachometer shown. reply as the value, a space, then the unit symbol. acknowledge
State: 750 rpm
